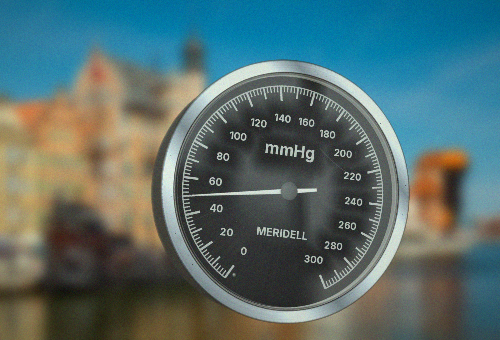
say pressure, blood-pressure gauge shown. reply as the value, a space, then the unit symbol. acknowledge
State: 50 mmHg
